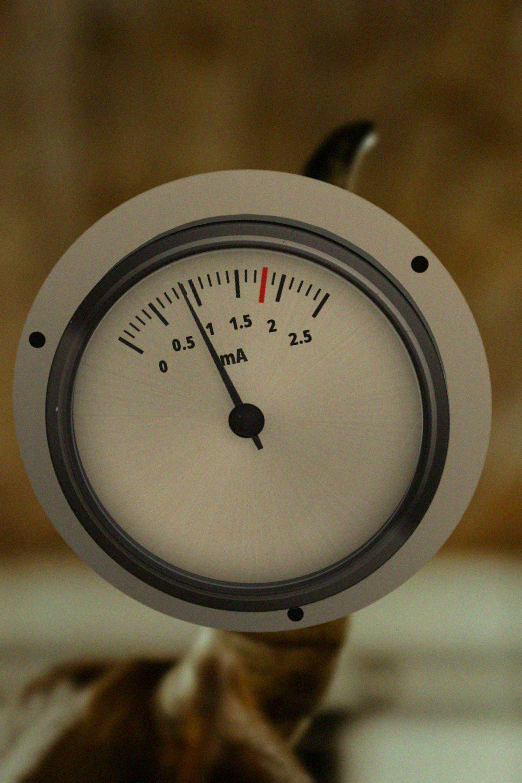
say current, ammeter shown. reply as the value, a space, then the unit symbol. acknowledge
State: 0.9 mA
